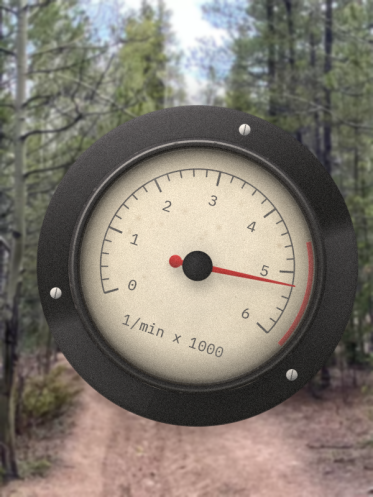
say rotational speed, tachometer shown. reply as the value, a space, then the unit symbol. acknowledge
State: 5200 rpm
